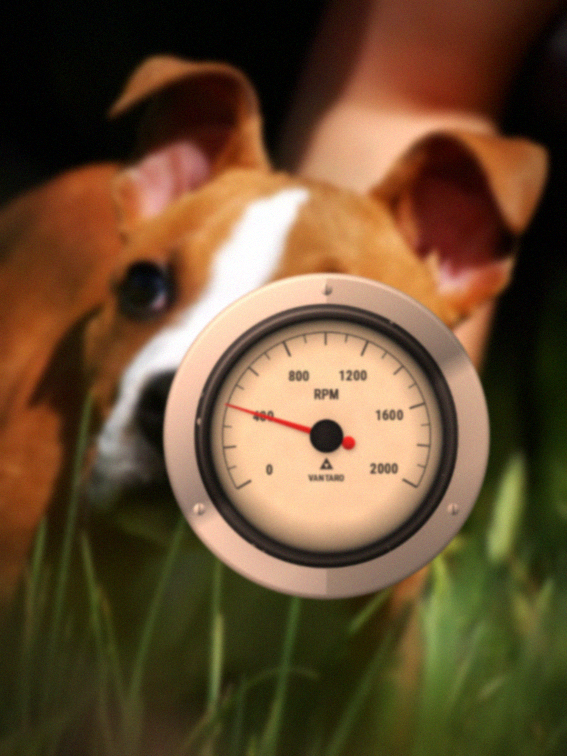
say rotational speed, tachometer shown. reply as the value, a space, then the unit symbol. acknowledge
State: 400 rpm
